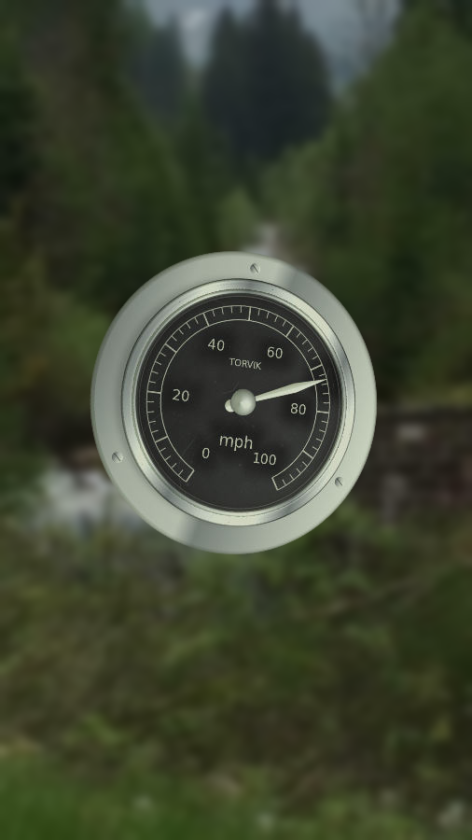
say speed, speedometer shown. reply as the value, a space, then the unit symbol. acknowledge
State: 73 mph
